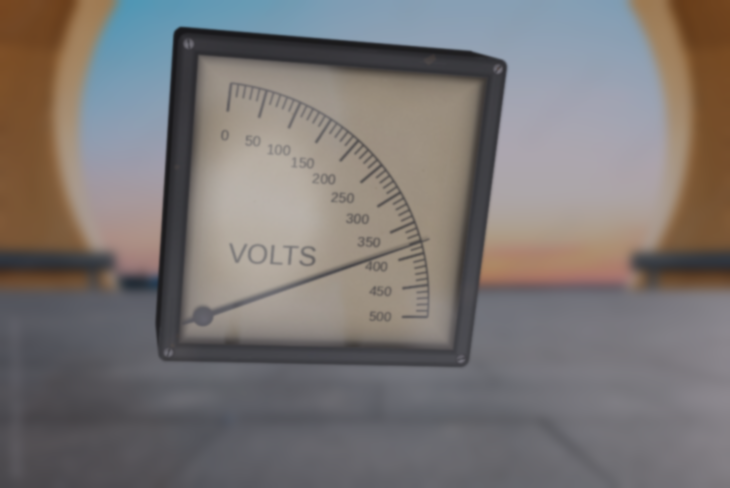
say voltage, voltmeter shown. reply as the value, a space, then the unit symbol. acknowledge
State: 380 V
